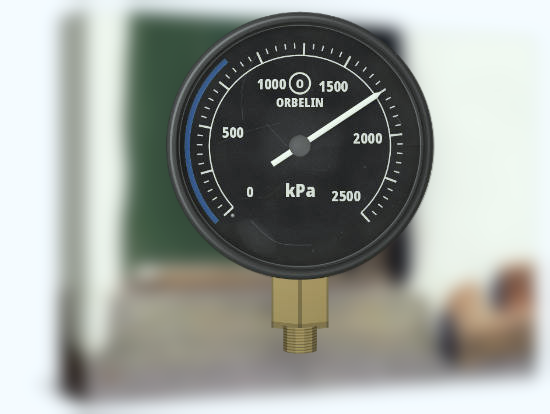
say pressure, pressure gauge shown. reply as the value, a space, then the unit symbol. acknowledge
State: 1750 kPa
